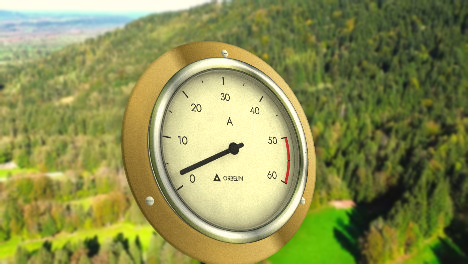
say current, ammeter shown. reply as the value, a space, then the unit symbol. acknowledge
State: 2.5 A
